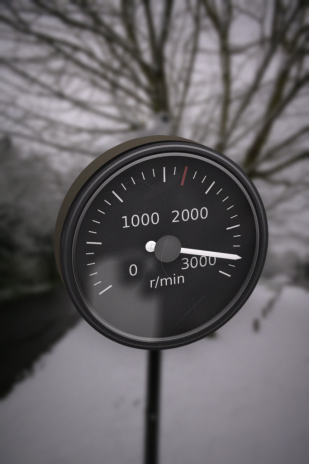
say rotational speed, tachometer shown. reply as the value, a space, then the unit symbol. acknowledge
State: 2800 rpm
